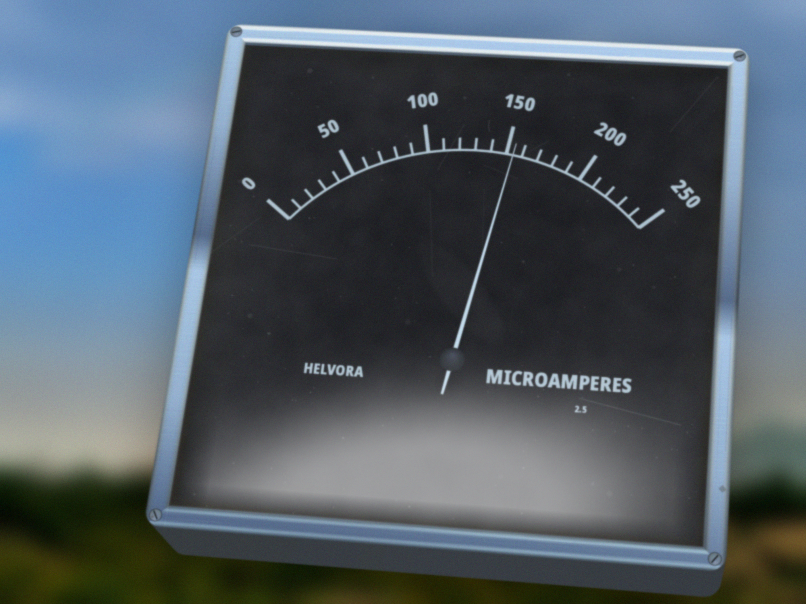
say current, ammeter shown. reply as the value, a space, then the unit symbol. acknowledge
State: 155 µA
